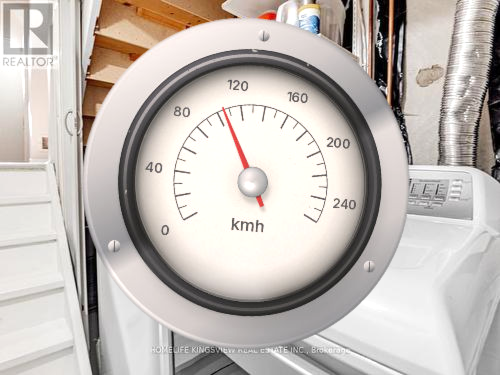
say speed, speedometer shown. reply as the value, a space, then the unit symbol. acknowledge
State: 105 km/h
